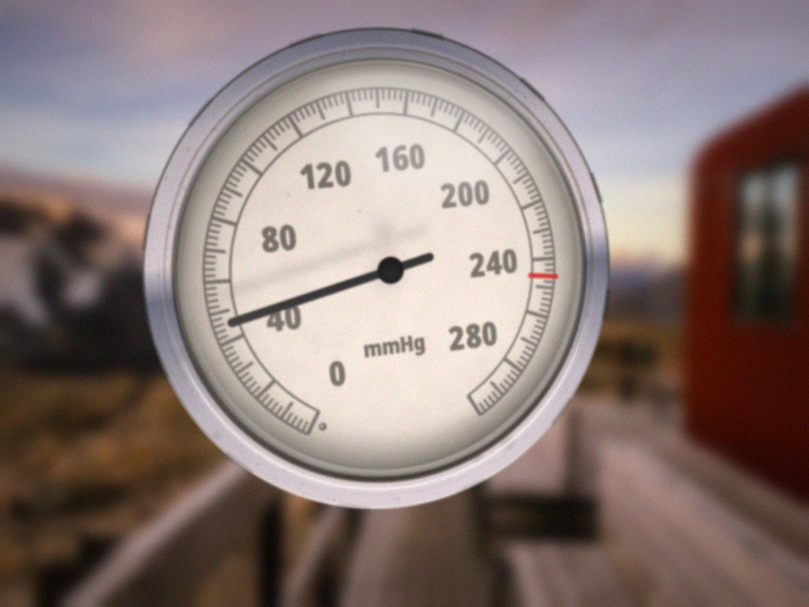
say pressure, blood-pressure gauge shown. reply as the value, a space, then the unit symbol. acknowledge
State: 46 mmHg
